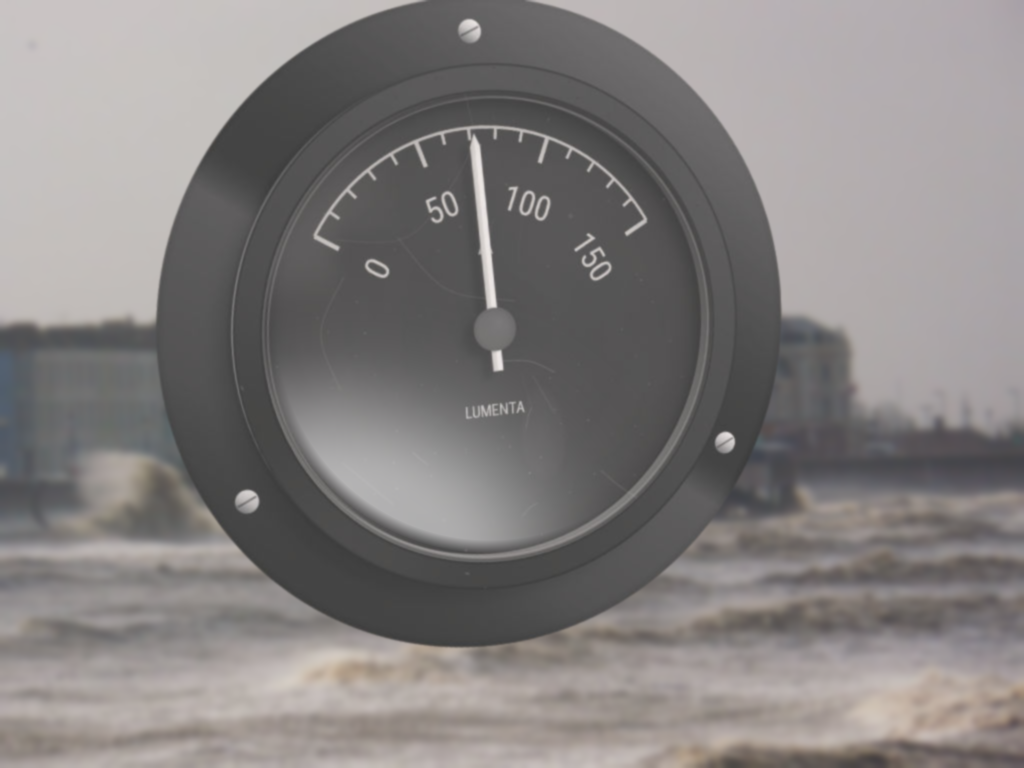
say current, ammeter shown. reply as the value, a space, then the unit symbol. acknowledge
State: 70 A
